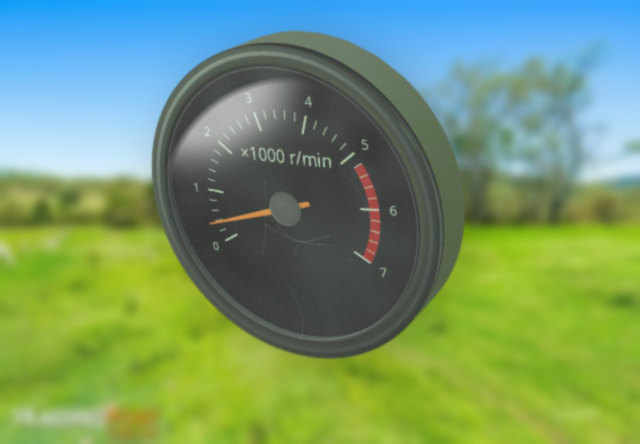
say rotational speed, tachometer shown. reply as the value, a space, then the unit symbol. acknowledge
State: 400 rpm
